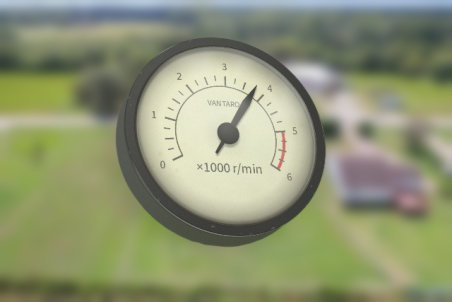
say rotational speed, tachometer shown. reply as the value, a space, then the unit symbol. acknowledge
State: 3750 rpm
